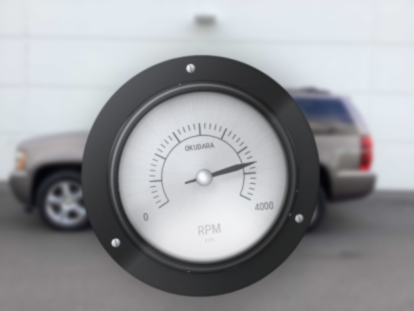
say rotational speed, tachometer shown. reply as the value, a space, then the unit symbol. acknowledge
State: 3300 rpm
